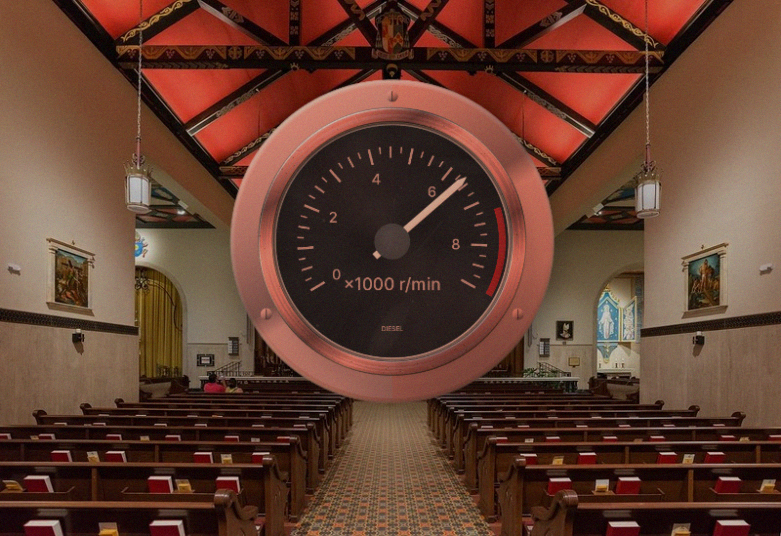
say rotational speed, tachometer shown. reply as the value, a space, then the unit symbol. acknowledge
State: 6375 rpm
